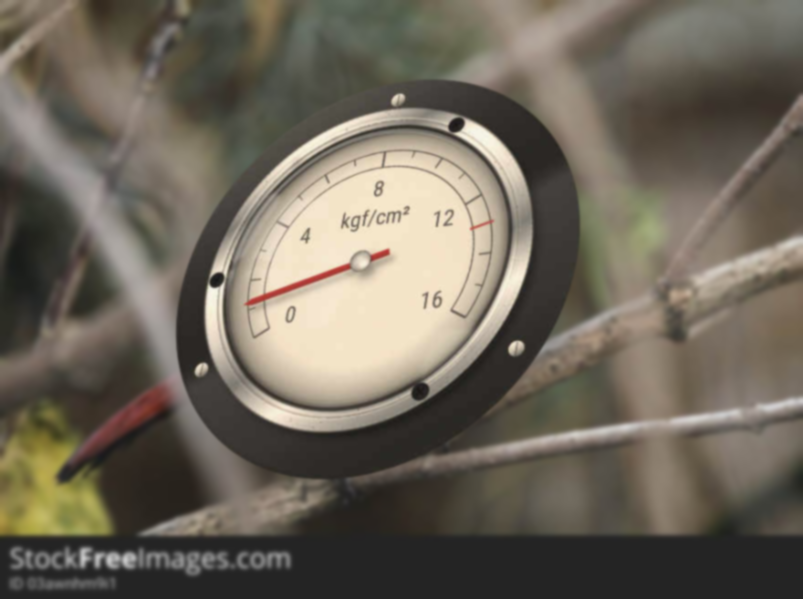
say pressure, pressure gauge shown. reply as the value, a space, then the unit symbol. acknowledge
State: 1 kg/cm²
